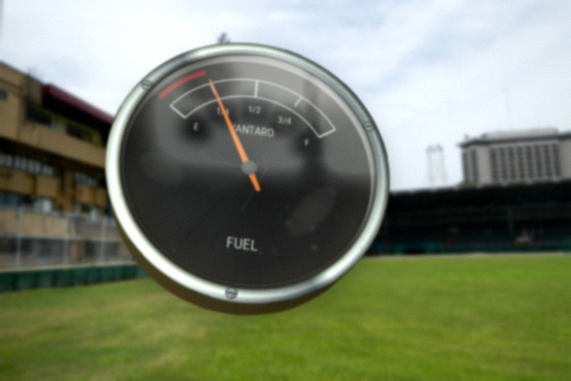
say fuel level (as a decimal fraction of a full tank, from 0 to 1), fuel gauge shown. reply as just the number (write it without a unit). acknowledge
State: 0.25
